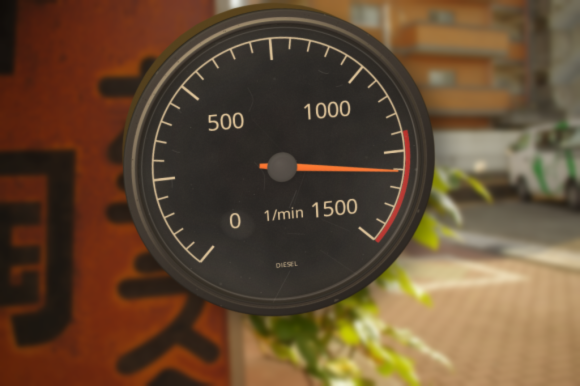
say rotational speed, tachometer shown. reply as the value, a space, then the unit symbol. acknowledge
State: 1300 rpm
